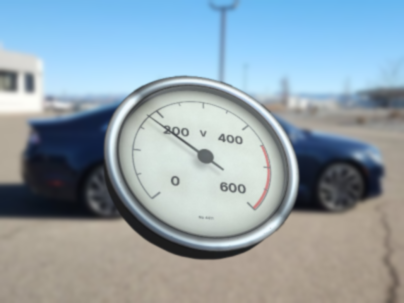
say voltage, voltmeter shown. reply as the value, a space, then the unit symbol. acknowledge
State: 175 V
